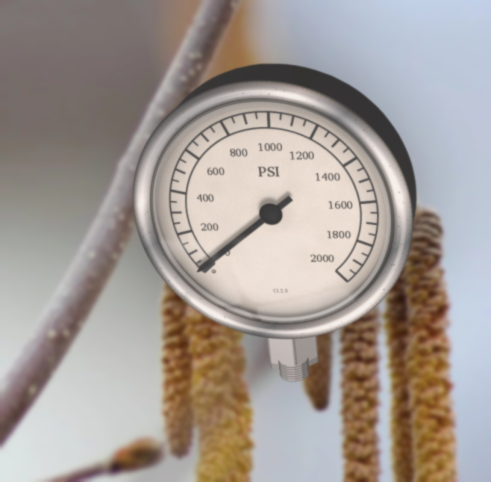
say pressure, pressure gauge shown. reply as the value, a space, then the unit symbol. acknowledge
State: 25 psi
